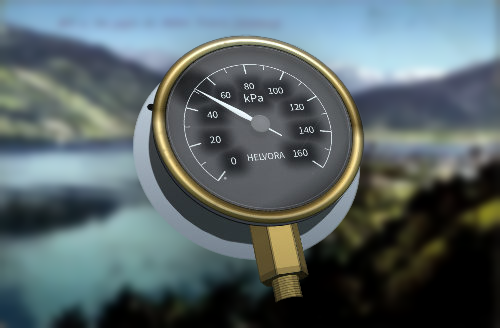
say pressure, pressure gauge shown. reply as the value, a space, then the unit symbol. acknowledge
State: 50 kPa
